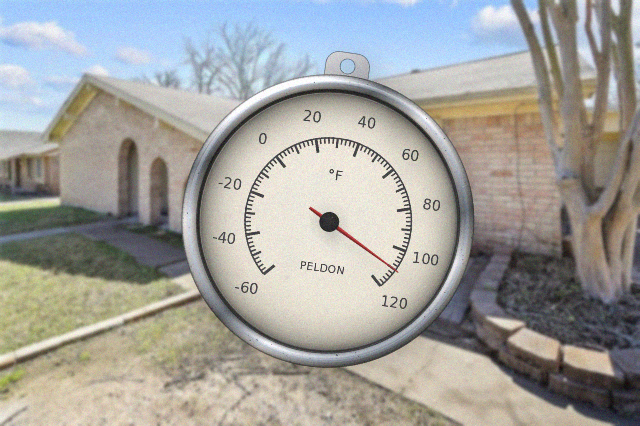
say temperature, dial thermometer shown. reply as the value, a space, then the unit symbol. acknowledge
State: 110 °F
